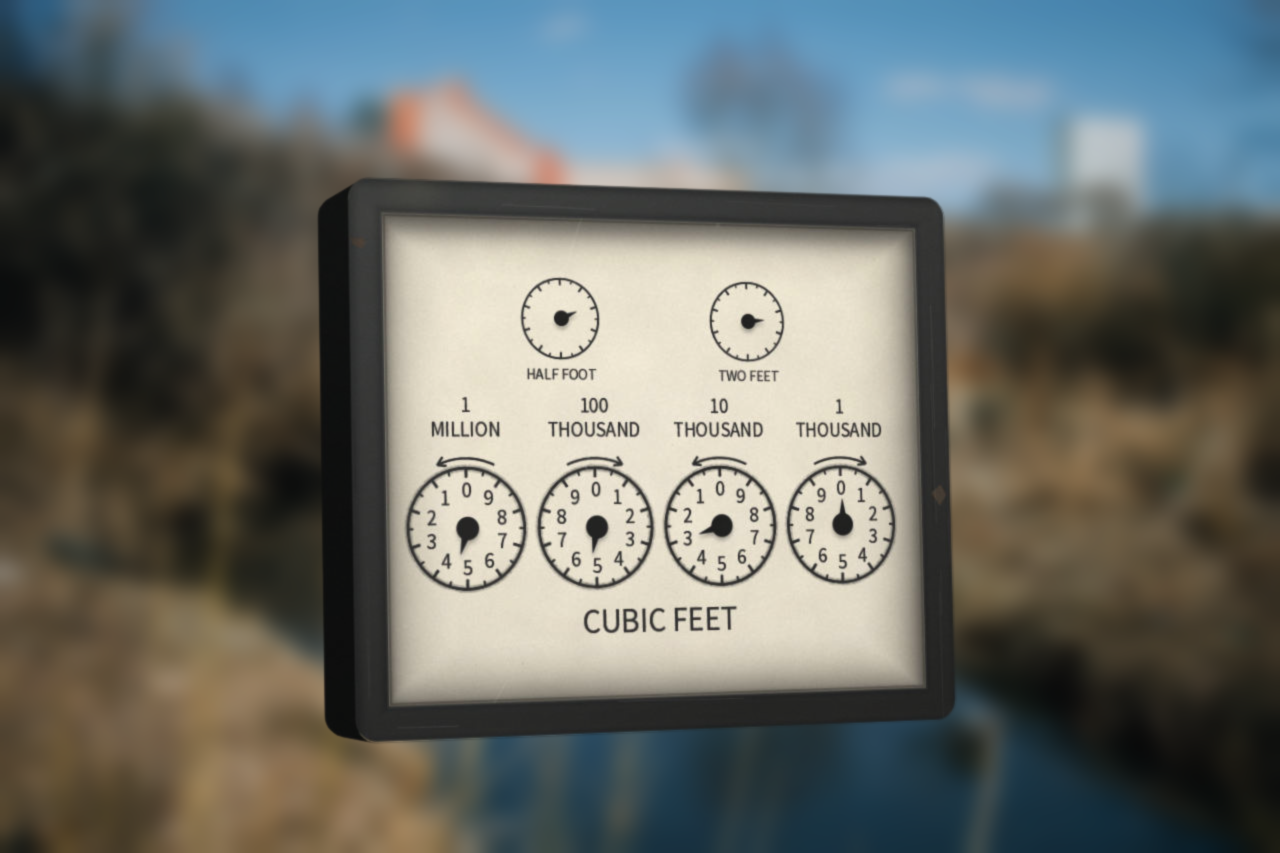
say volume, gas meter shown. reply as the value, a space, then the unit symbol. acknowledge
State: 453000 ft³
